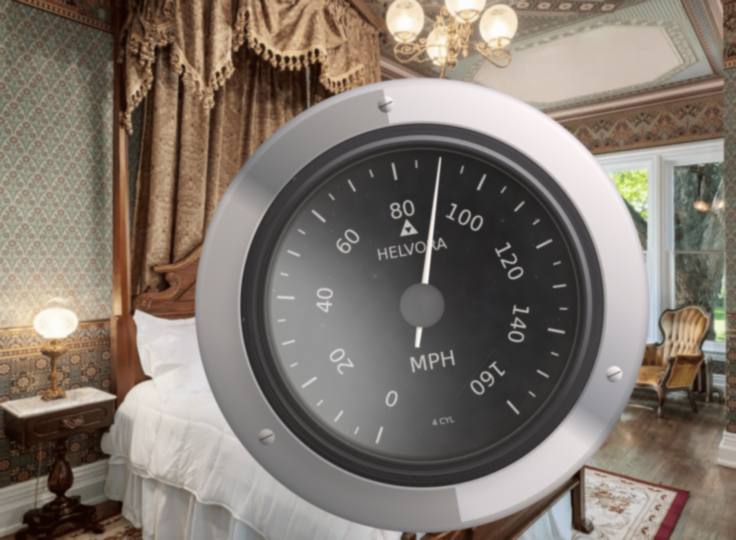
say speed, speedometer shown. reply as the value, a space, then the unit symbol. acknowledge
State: 90 mph
